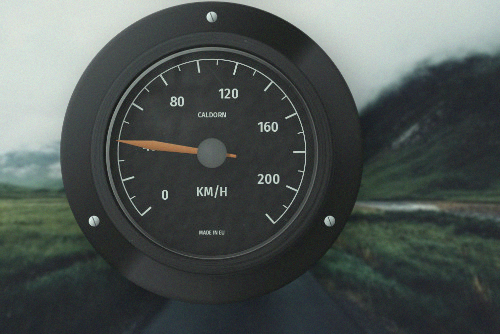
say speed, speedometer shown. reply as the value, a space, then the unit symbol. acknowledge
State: 40 km/h
